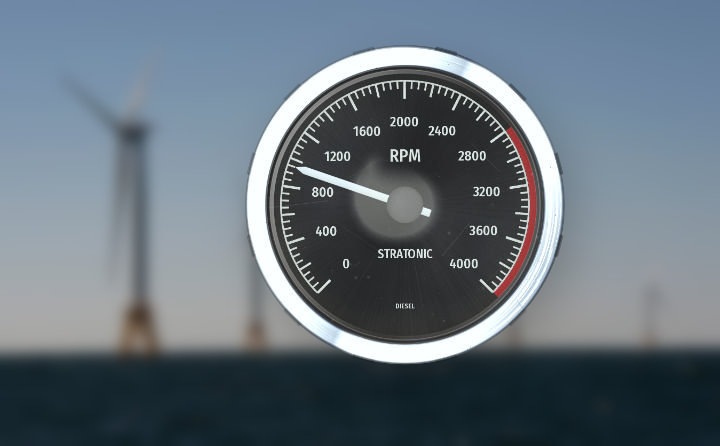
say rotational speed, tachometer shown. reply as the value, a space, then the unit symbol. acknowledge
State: 950 rpm
